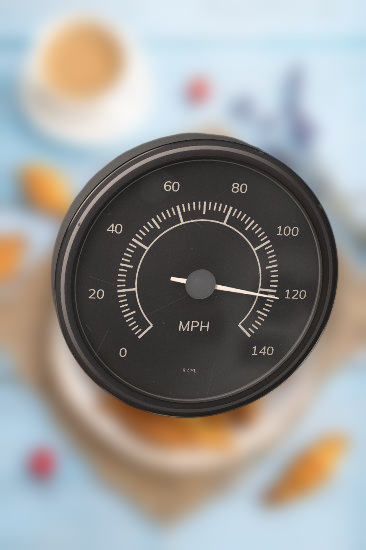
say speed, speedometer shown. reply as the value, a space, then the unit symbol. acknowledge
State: 122 mph
